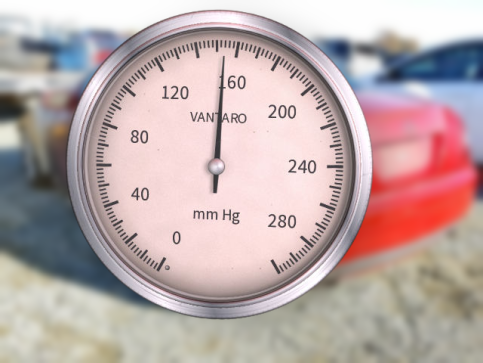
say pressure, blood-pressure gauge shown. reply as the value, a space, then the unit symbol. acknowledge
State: 154 mmHg
